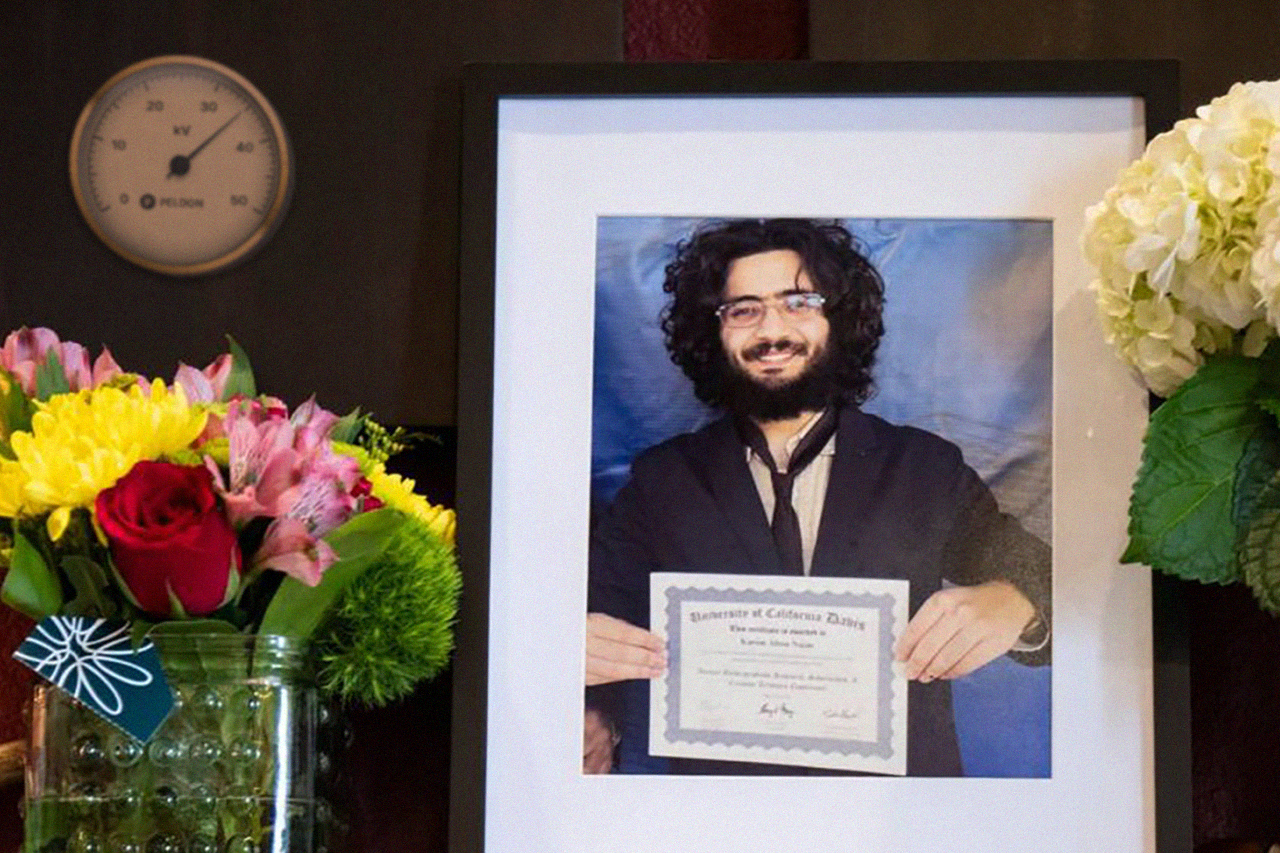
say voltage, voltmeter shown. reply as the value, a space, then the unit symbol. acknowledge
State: 35 kV
